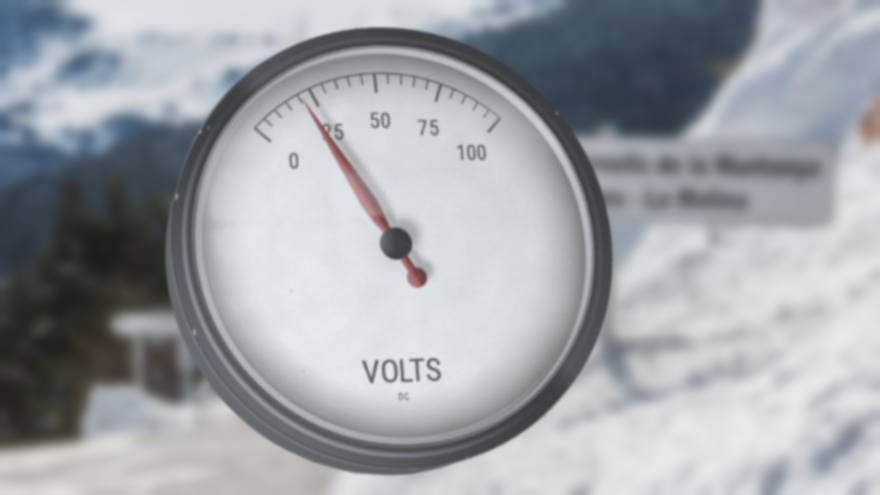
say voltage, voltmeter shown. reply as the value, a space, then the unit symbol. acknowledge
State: 20 V
